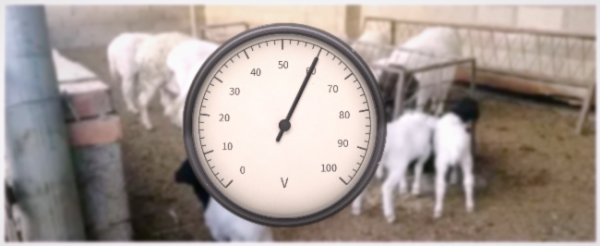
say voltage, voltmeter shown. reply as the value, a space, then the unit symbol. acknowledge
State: 60 V
